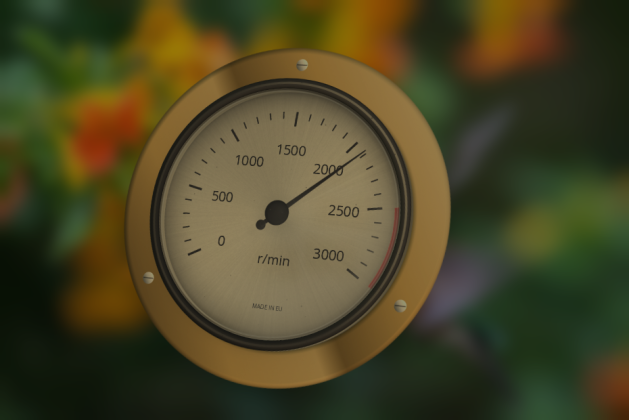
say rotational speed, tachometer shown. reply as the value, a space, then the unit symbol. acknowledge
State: 2100 rpm
